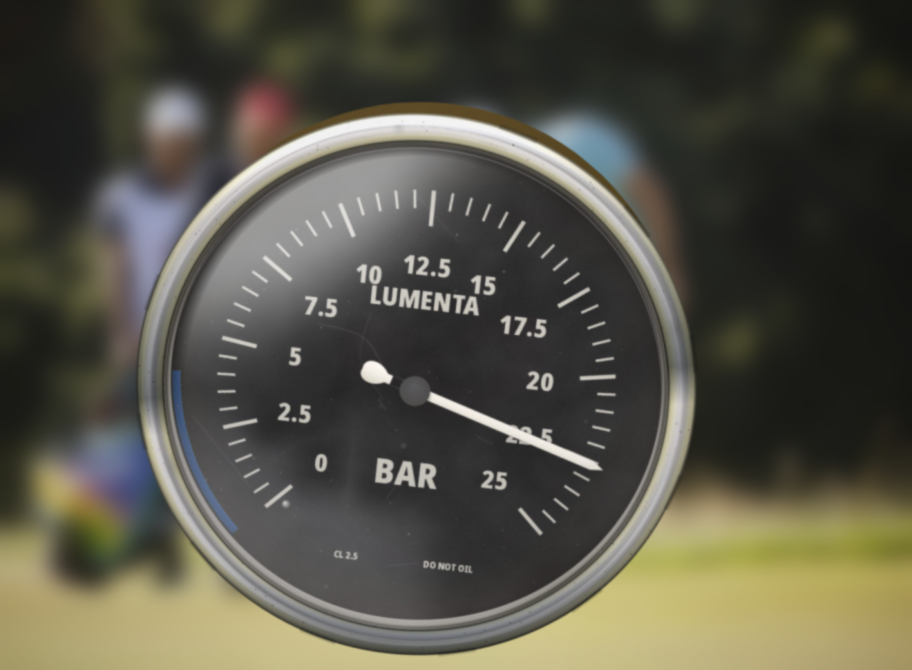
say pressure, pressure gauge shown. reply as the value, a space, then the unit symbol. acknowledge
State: 22.5 bar
